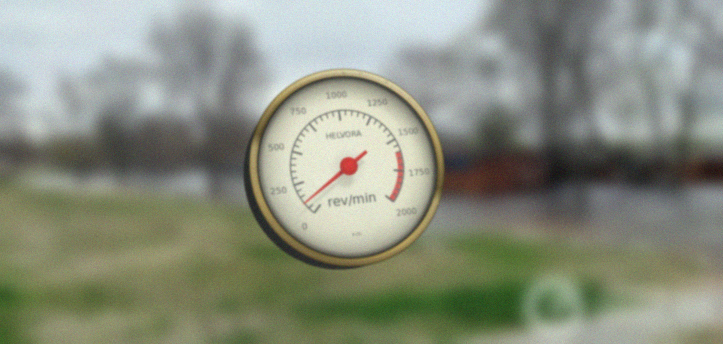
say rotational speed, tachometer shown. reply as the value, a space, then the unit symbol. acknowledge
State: 100 rpm
